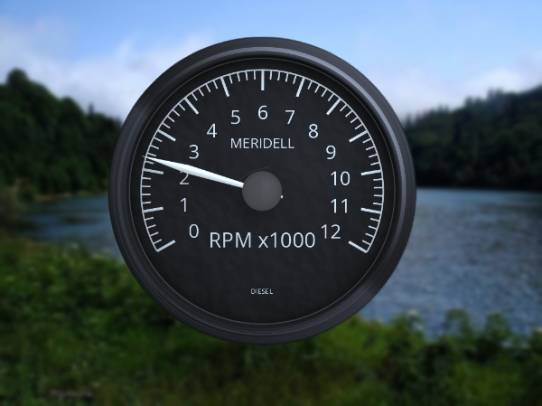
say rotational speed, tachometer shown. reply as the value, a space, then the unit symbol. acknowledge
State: 2300 rpm
